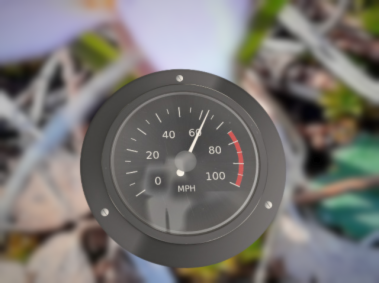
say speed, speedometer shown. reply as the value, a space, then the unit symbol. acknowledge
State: 62.5 mph
